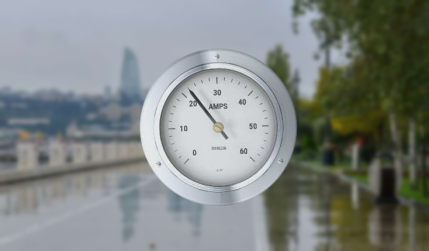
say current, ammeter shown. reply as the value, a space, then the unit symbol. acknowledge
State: 22 A
